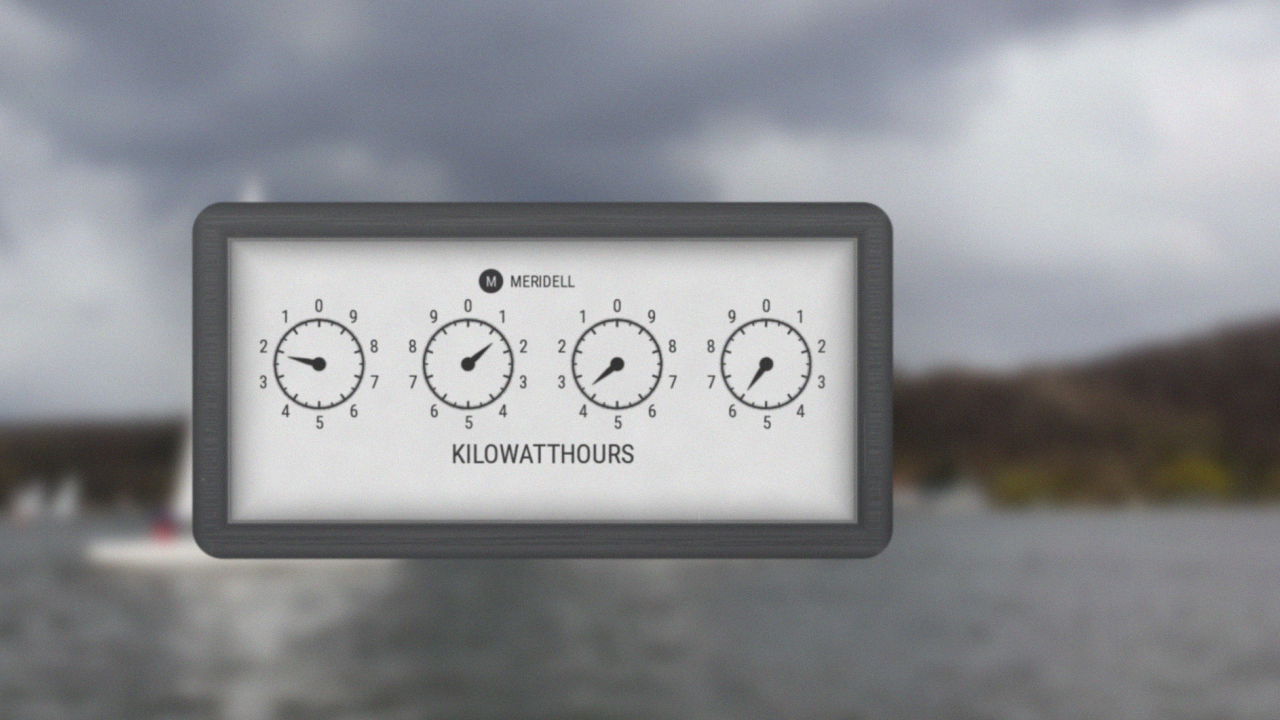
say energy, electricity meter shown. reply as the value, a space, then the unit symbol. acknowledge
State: 2136 kWh
